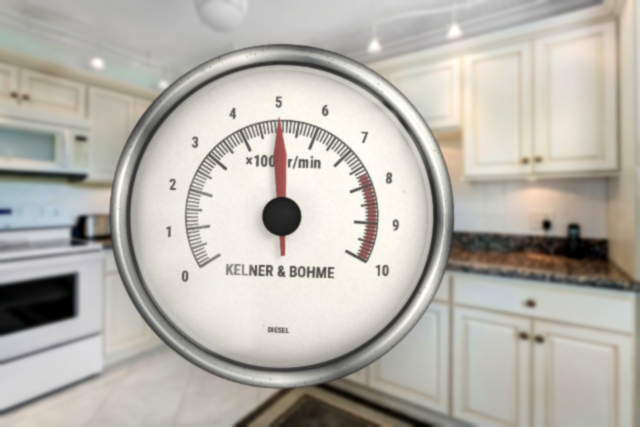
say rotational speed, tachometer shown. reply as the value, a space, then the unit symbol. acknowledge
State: 5000 rpm
